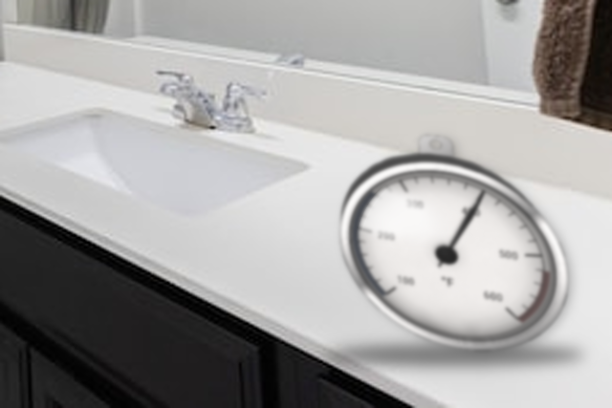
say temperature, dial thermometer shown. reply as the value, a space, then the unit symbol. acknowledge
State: 400 °F
